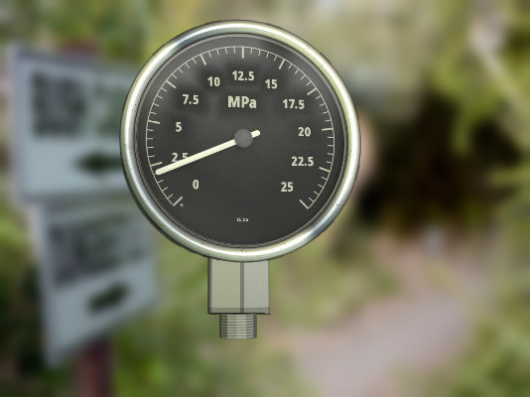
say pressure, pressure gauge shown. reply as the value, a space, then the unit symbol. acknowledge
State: 2 MPa
